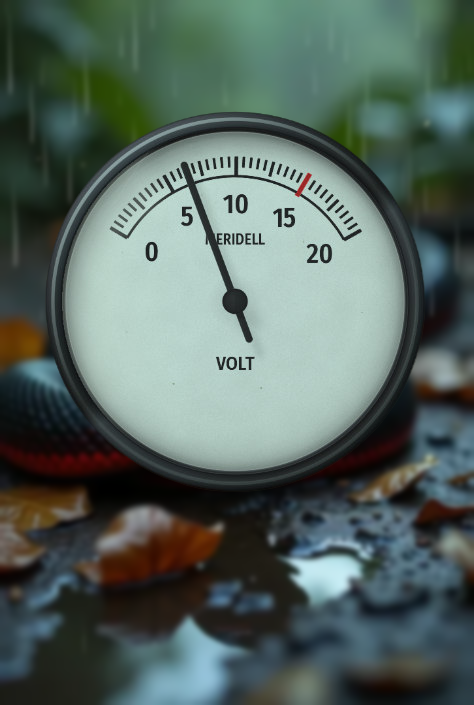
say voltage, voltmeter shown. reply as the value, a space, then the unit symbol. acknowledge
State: 6.5 V
